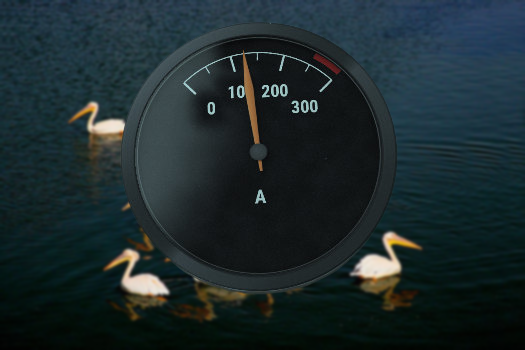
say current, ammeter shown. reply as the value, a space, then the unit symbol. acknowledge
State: 125 A
